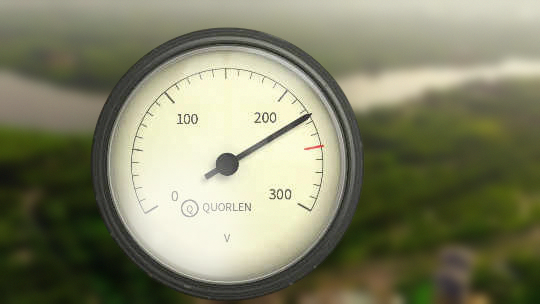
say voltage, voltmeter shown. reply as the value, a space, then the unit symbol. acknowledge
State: 225 V
